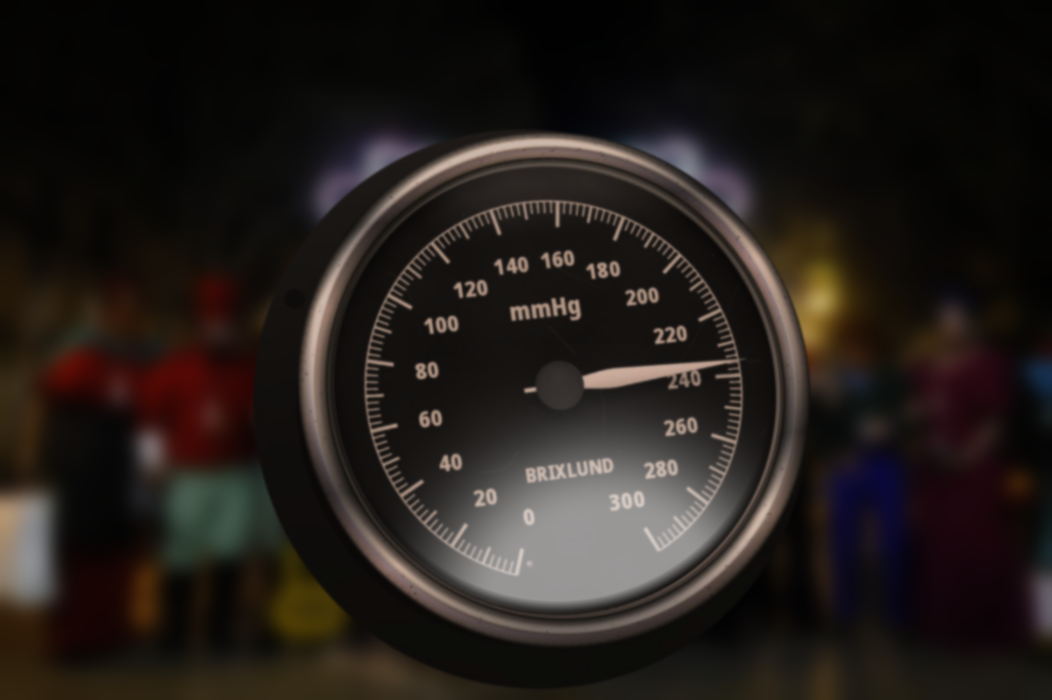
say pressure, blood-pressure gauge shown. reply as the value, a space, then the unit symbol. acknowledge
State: 236 mmHg
